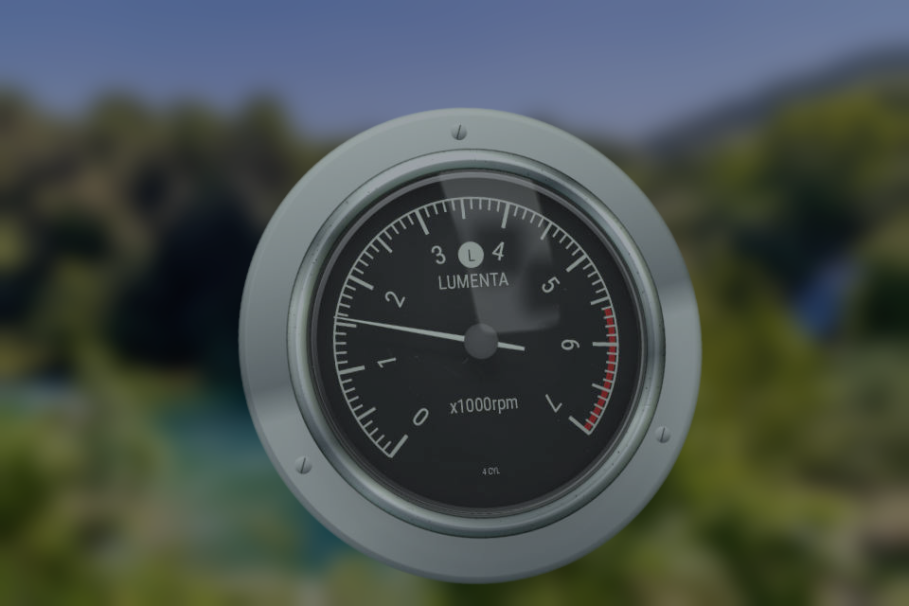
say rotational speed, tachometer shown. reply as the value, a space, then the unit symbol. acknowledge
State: 1550 rpm
